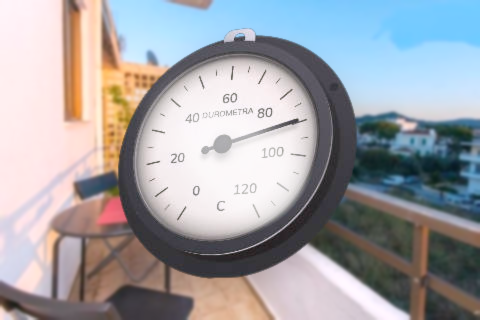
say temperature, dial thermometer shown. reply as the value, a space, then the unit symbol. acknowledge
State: 90 °C
